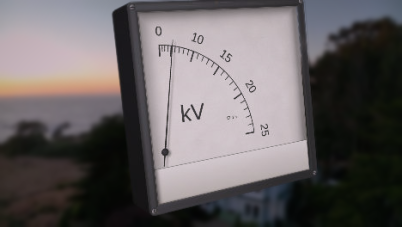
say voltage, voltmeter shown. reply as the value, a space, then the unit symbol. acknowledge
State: 5 kV
